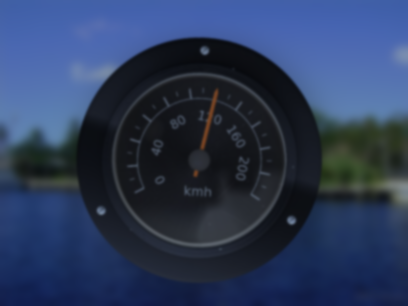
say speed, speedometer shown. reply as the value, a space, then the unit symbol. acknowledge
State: 120 km/h
